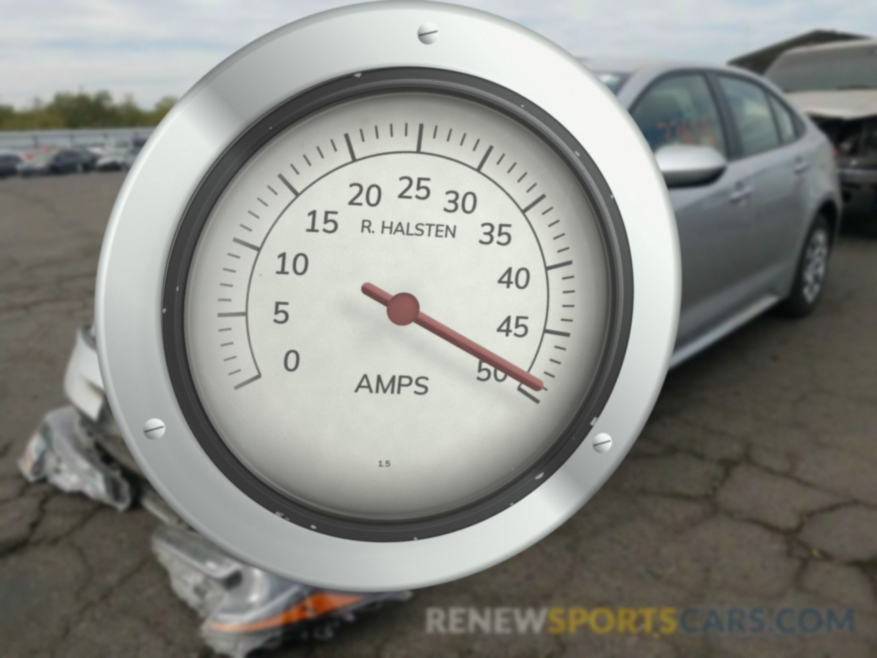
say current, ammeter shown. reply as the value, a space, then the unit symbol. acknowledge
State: 49 A
